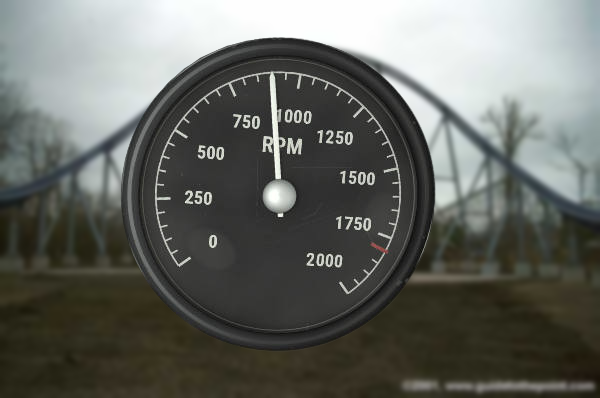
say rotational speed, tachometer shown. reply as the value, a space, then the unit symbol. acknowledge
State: 900 rpm
